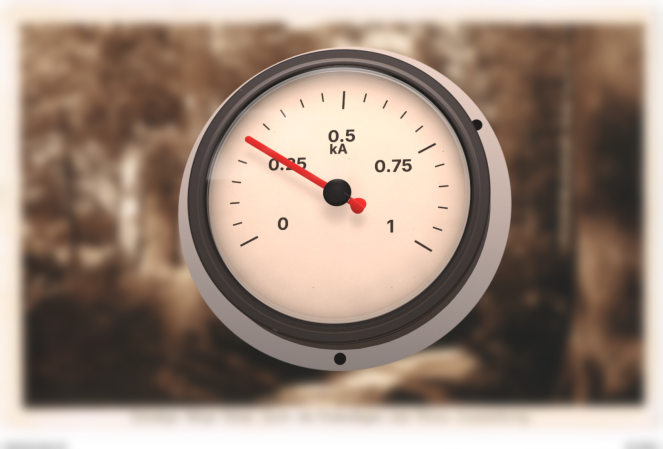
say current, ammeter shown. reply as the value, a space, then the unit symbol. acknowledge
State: 0.25 kA
